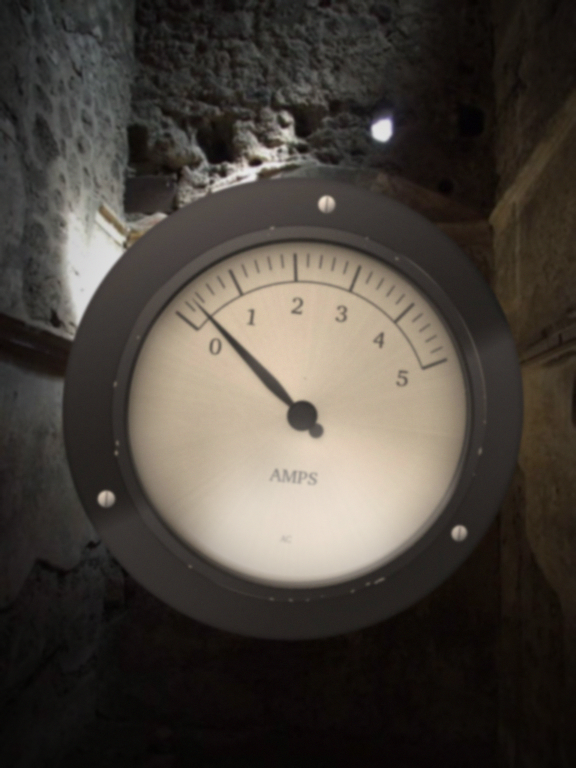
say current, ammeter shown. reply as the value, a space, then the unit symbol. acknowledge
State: 0.3 A
